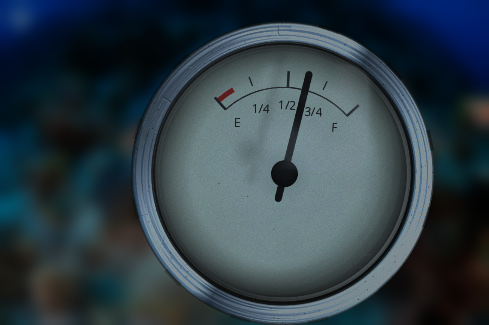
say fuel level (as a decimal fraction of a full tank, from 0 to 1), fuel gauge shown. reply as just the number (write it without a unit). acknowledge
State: 0.625
